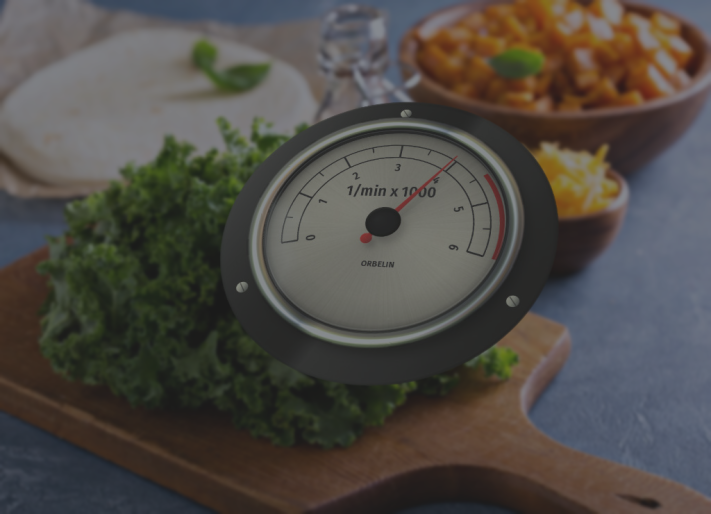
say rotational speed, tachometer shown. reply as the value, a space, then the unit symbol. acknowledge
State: 4000 rpm
